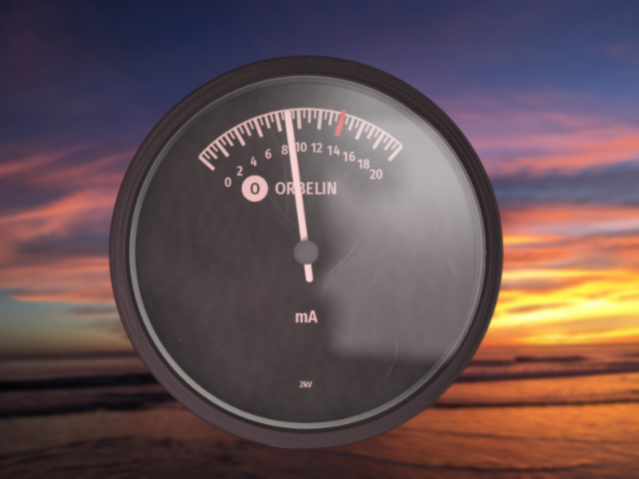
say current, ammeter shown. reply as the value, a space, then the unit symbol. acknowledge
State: 9 mA
